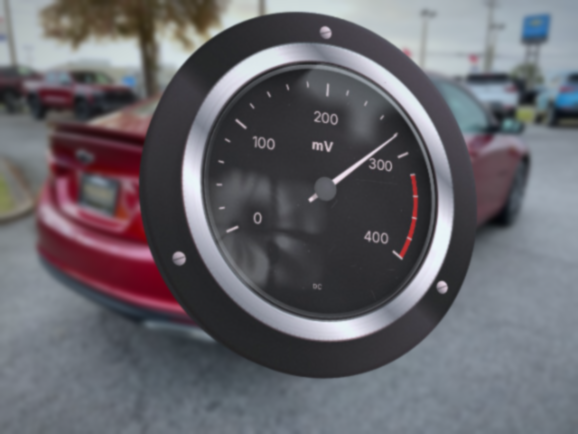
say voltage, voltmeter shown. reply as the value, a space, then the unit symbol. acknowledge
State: 280 mV
